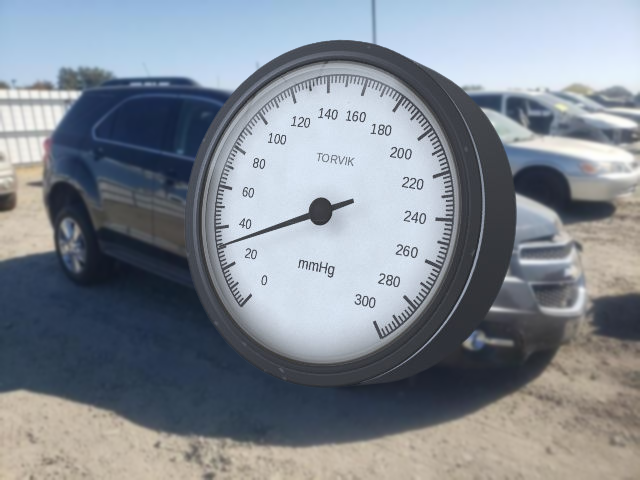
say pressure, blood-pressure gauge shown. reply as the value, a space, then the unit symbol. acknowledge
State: 30 mmHg
